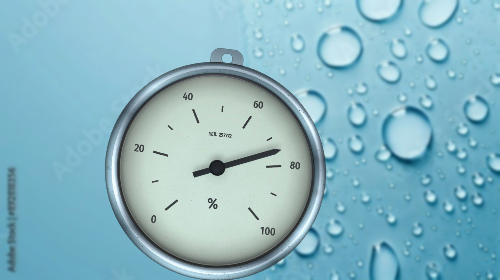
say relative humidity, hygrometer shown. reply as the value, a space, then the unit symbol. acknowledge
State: 75 %
